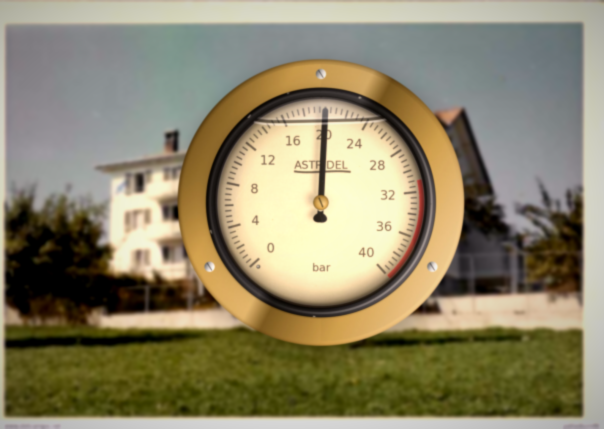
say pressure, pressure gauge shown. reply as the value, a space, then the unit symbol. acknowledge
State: 20 bar
